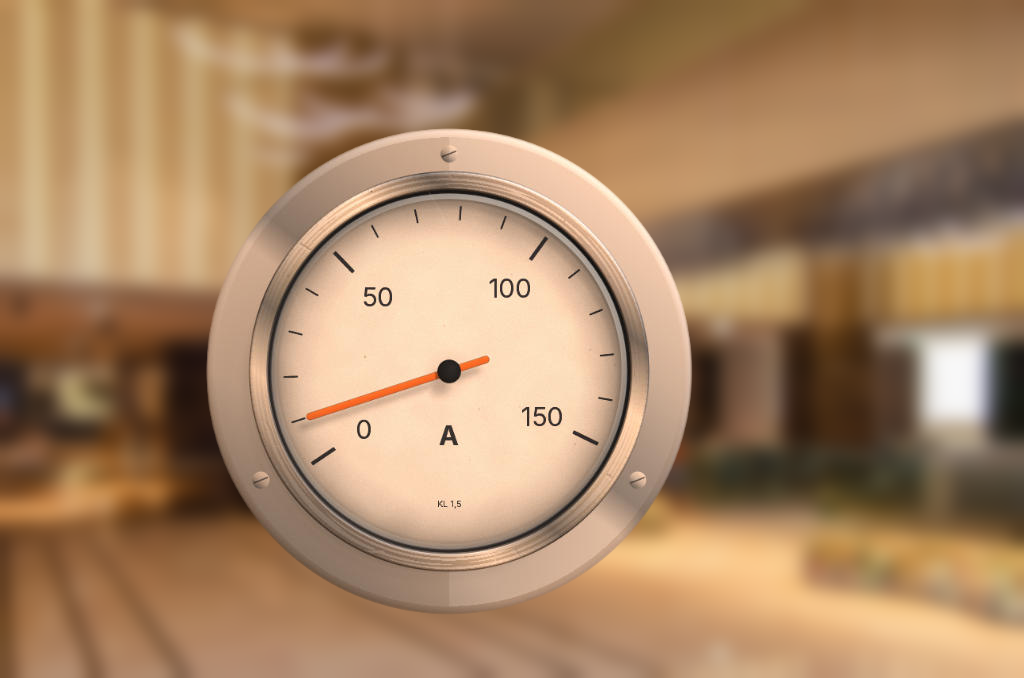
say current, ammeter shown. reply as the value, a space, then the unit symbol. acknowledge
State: 10 A
